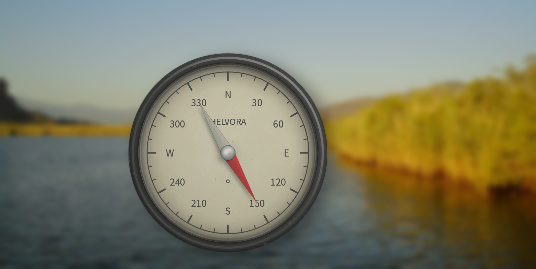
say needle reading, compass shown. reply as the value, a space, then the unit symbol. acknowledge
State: 150 °
